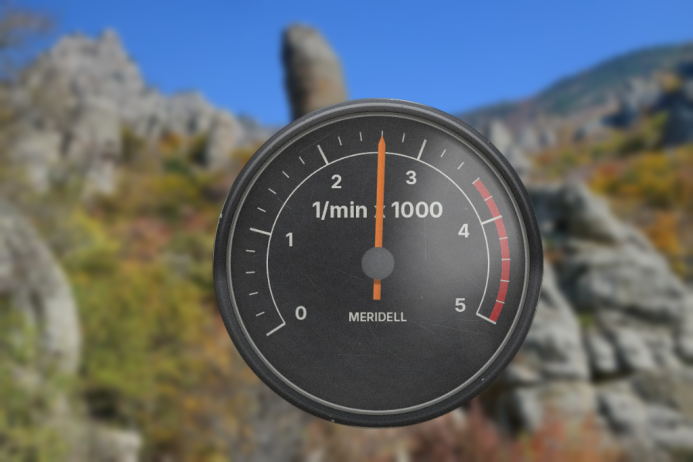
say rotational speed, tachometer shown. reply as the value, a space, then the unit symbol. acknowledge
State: 2600 rpm
